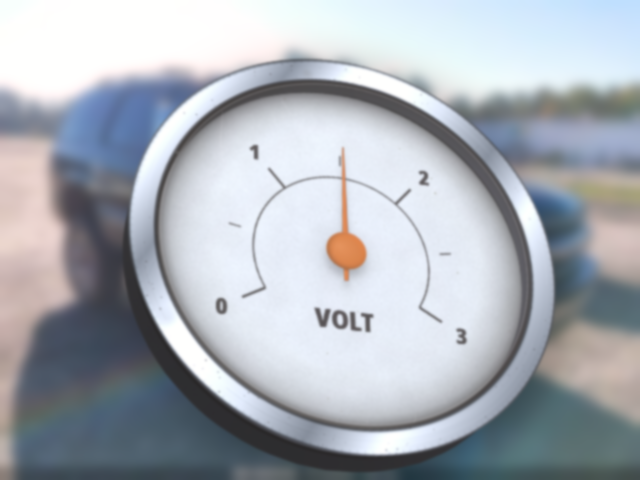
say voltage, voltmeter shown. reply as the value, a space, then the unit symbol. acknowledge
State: 1.5 V
